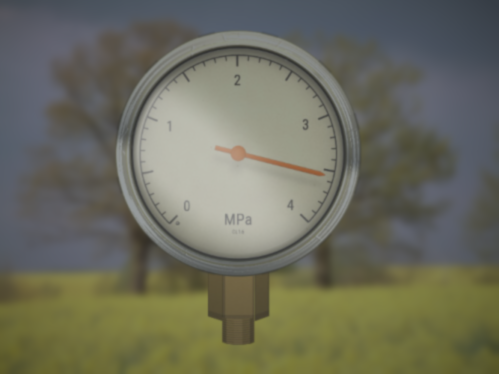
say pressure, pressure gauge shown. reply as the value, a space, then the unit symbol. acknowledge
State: 3.55 MPa
